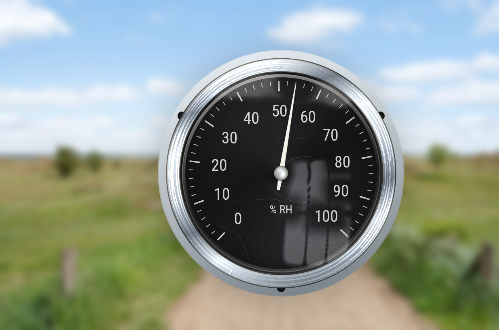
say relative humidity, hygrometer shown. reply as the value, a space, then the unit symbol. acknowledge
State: 54 %
